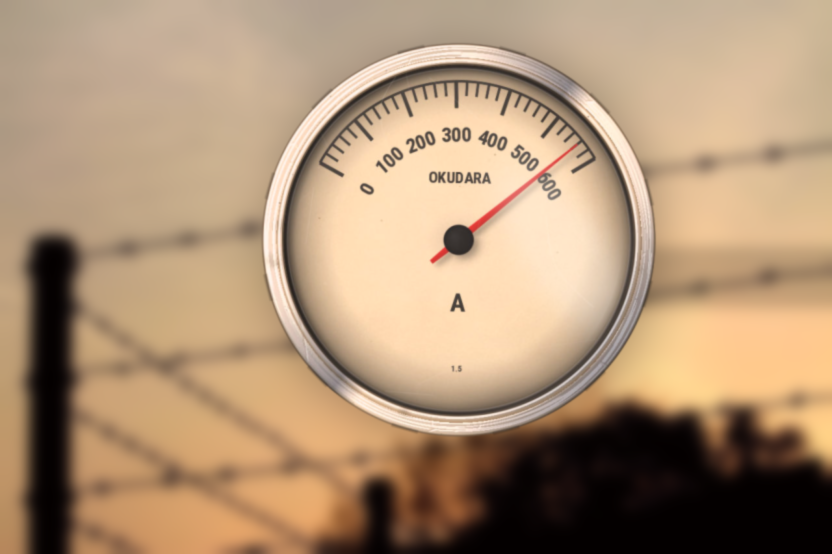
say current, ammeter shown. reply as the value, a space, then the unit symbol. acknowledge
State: 560 A
